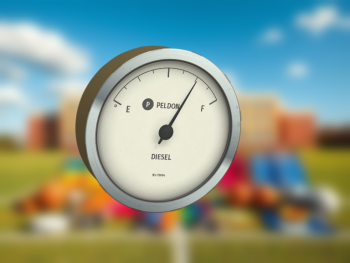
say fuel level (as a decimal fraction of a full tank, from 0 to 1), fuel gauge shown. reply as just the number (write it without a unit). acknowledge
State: 0.75
